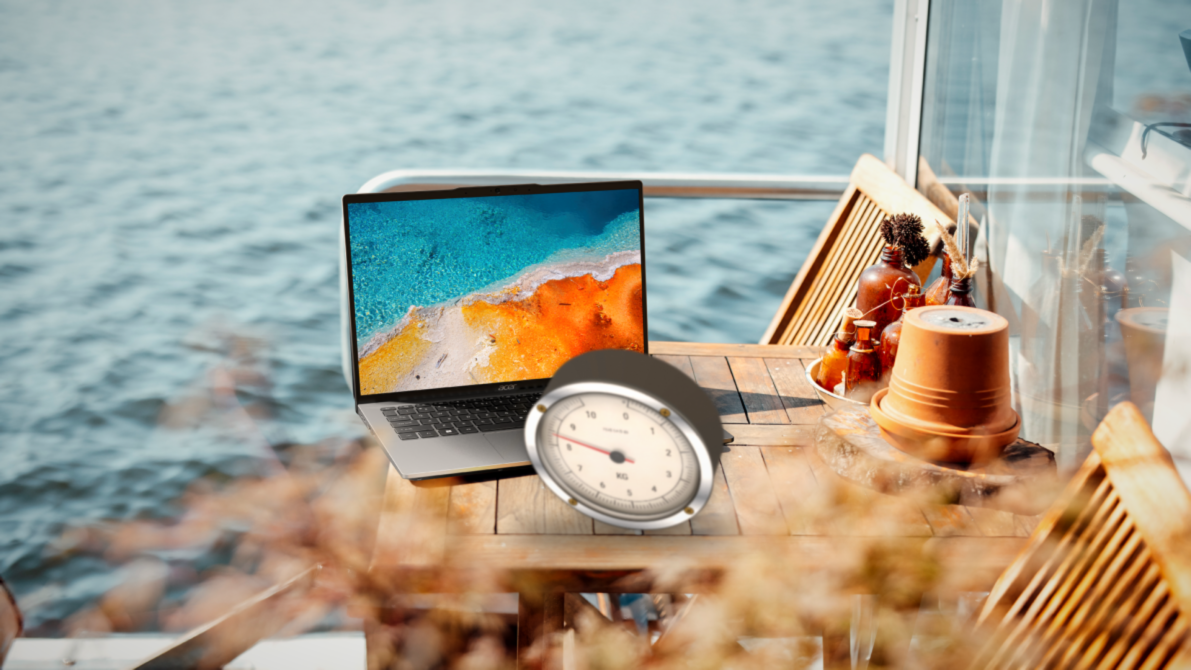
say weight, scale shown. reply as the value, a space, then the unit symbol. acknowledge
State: 8.5 kg
